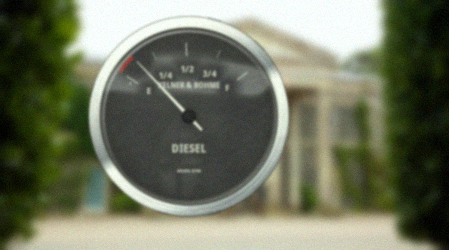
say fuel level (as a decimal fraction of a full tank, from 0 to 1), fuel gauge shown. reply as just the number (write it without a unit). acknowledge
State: 0.125
